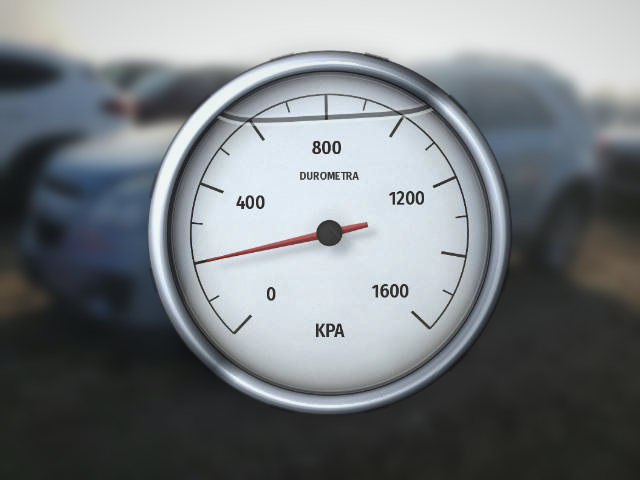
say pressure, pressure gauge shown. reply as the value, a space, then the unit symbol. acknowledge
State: 200 kPa
